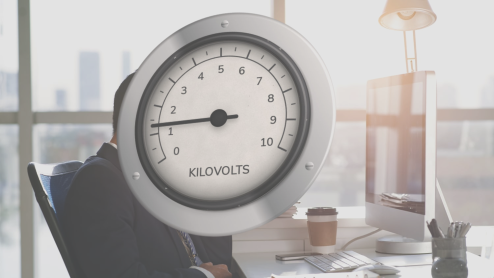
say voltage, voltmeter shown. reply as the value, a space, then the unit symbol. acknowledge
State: 1.25 kV
